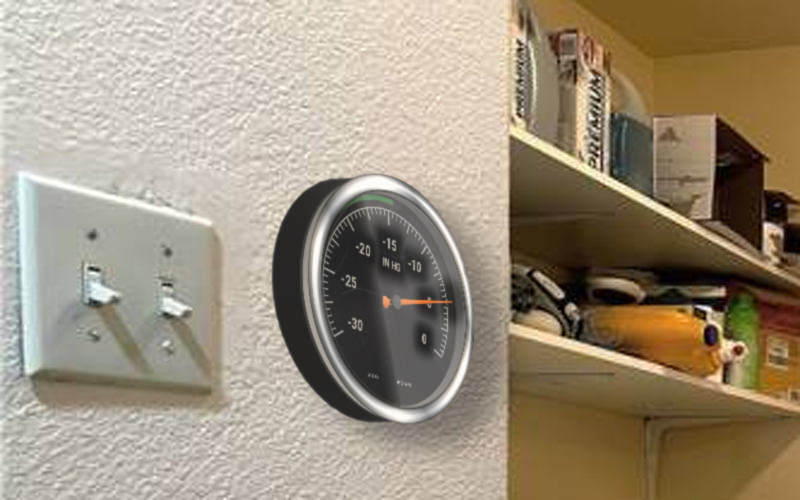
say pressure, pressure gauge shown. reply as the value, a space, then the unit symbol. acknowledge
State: -5 inHg
